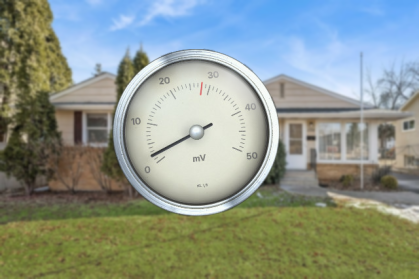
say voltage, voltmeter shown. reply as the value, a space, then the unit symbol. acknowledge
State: 2 mV
